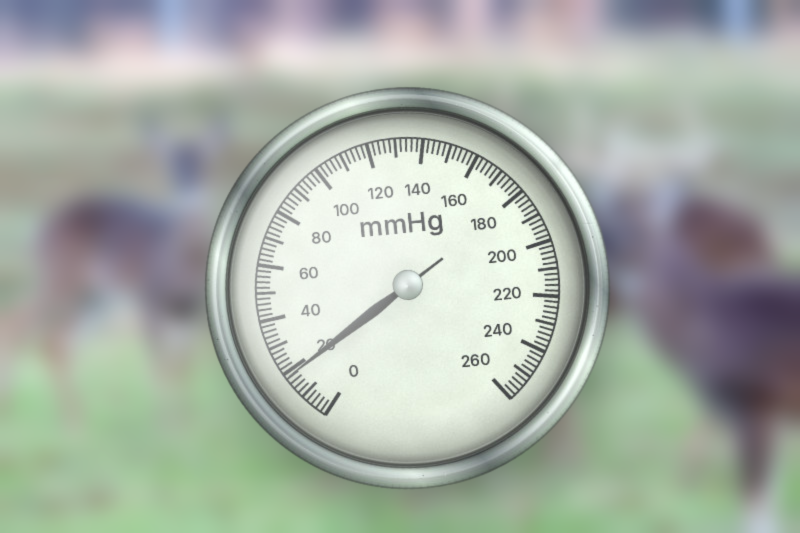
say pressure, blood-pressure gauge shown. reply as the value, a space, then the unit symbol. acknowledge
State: 18 mmHg
